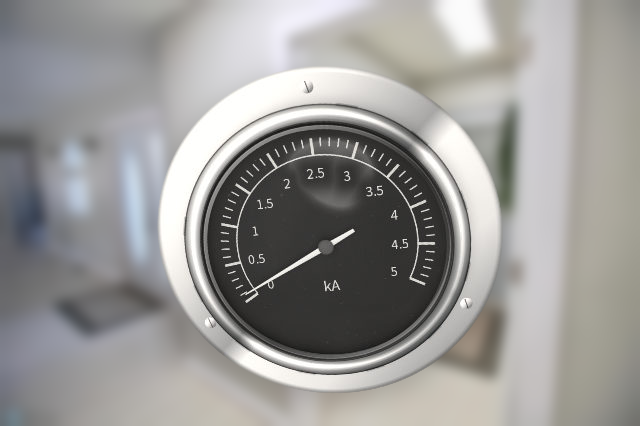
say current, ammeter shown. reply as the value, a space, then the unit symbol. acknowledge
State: 0.1 kA
